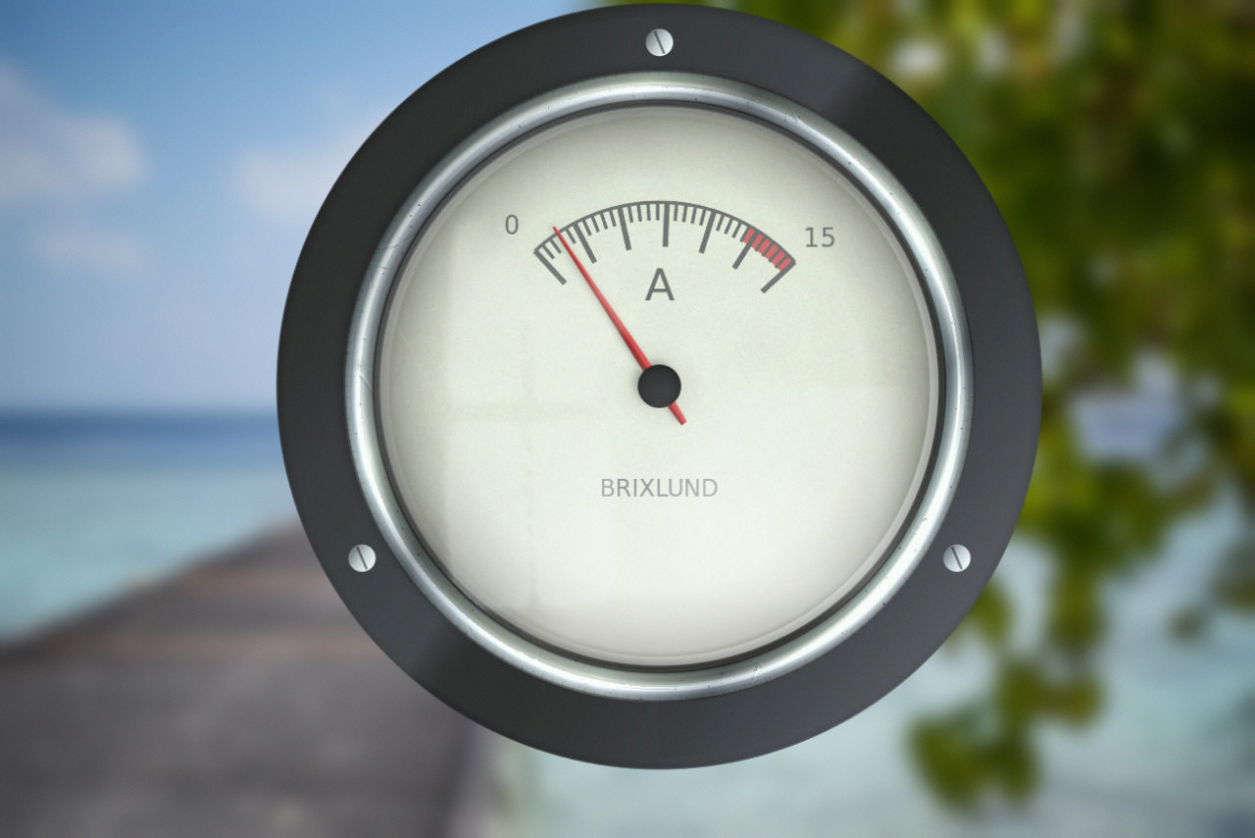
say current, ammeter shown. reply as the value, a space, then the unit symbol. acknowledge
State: 1.5 A
